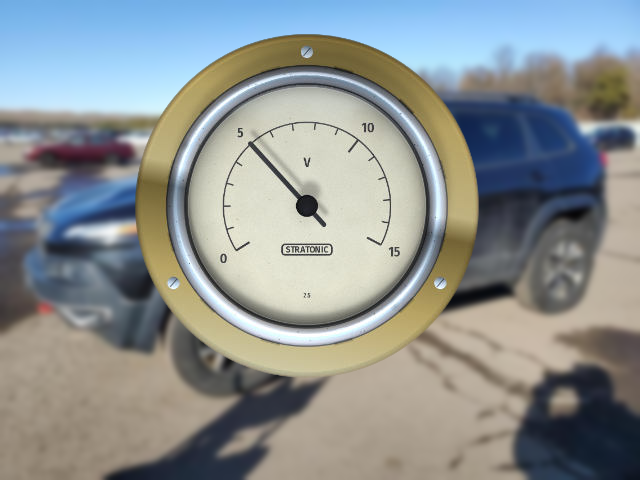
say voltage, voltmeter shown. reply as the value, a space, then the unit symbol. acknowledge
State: 5 V
